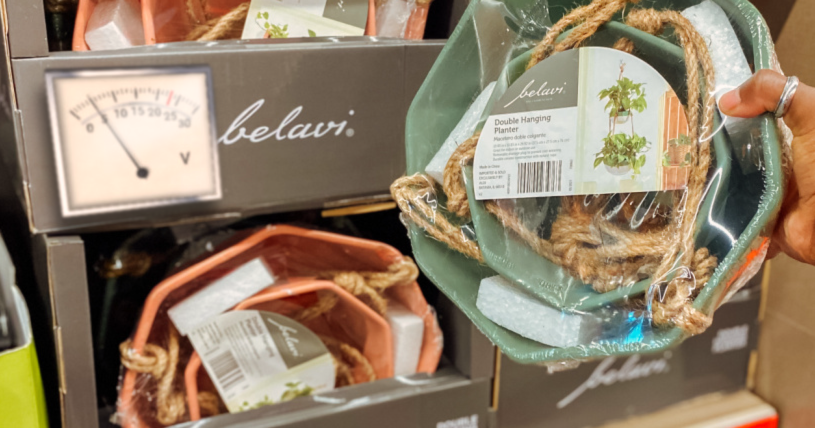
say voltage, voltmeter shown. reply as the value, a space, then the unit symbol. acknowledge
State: 5 V
